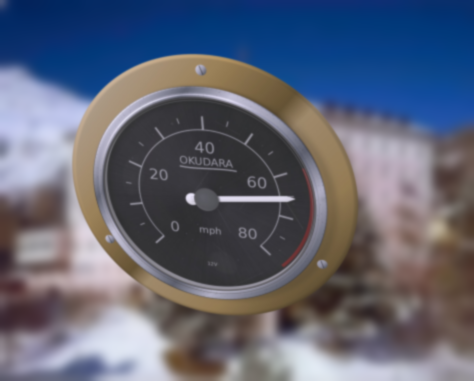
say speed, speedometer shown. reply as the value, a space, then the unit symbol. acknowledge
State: 65 mph
